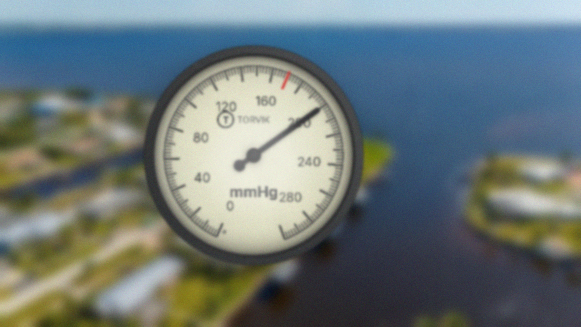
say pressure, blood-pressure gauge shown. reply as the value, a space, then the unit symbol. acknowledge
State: 200 mmHg
